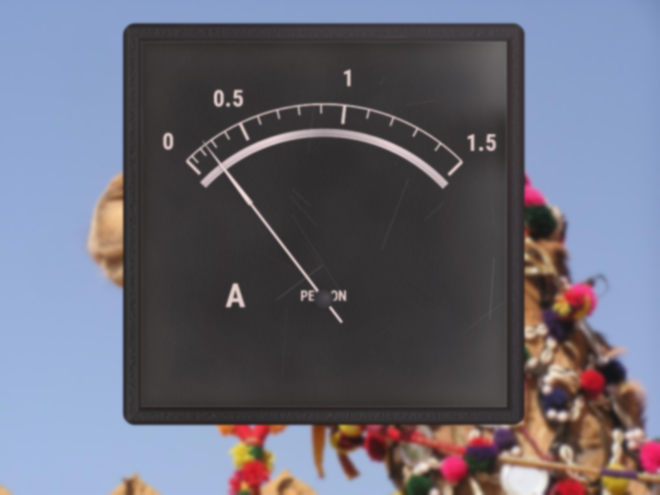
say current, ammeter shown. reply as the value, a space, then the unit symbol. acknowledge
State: 0.25 A
